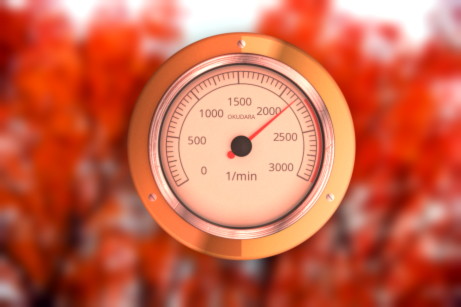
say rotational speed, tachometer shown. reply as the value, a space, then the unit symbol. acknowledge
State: 2150 rpm
